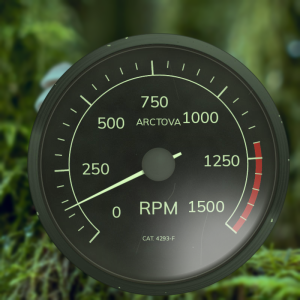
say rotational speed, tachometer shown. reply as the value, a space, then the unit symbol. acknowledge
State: 125 rpm
